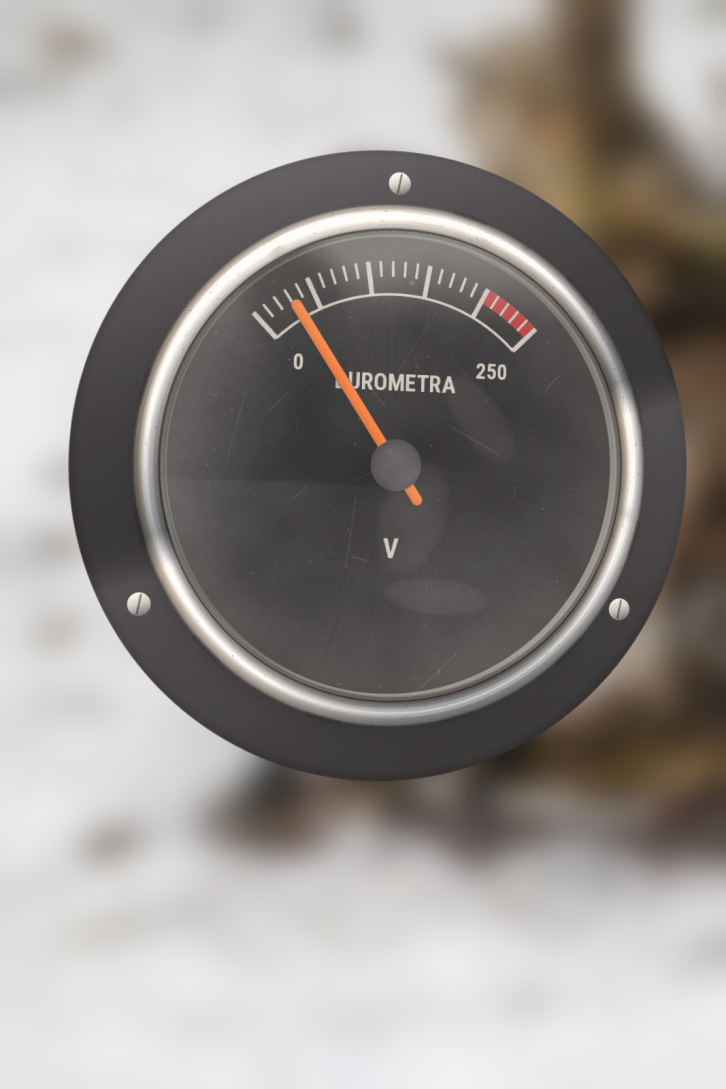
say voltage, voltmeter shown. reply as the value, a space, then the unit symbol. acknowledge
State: 30 V
